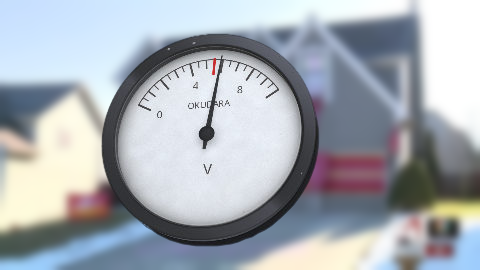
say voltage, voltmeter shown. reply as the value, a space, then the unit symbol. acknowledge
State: 6 V
